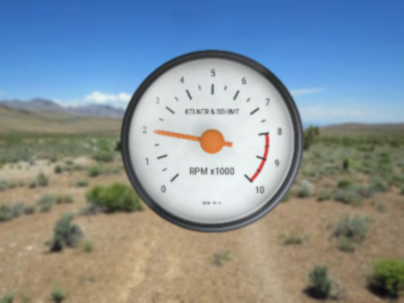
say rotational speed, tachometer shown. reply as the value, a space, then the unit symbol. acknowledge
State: 2000 rpm
